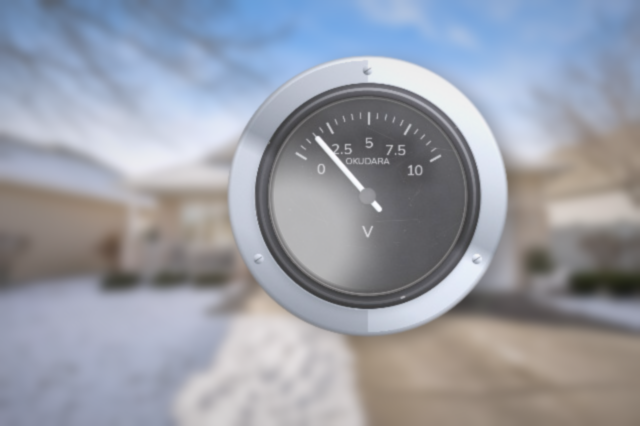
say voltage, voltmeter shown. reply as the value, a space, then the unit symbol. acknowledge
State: 1.5 V
